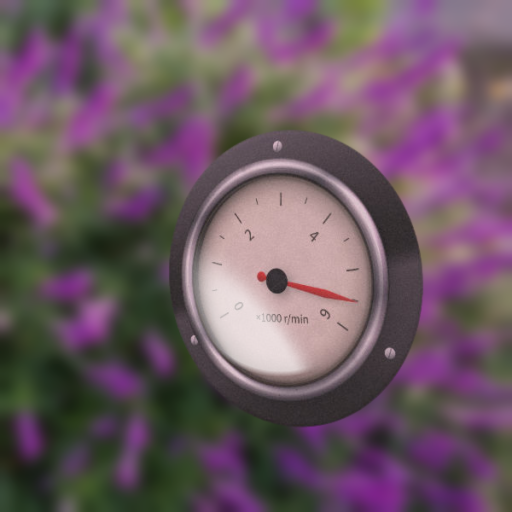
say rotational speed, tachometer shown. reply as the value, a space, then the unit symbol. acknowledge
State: 5500 rpm
